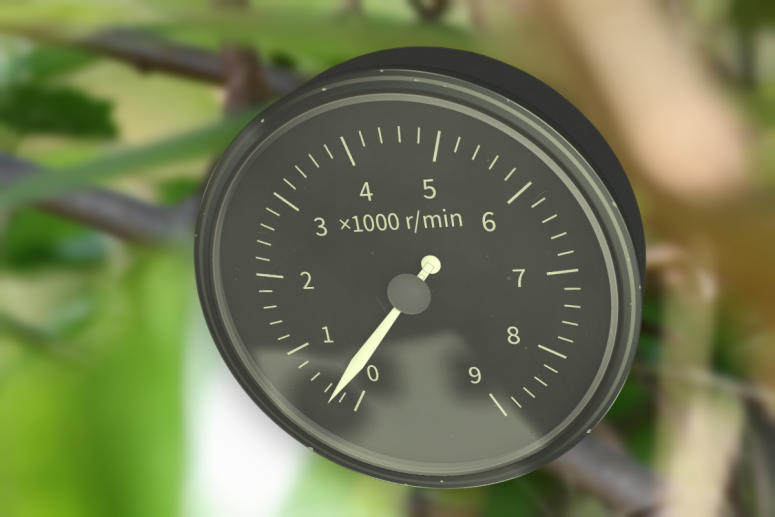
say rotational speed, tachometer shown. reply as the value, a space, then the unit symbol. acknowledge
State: 300 rpm
